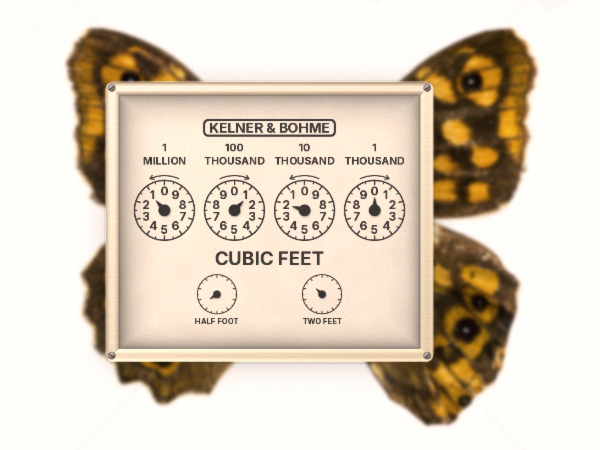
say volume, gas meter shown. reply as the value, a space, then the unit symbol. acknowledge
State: 112000 ft³
